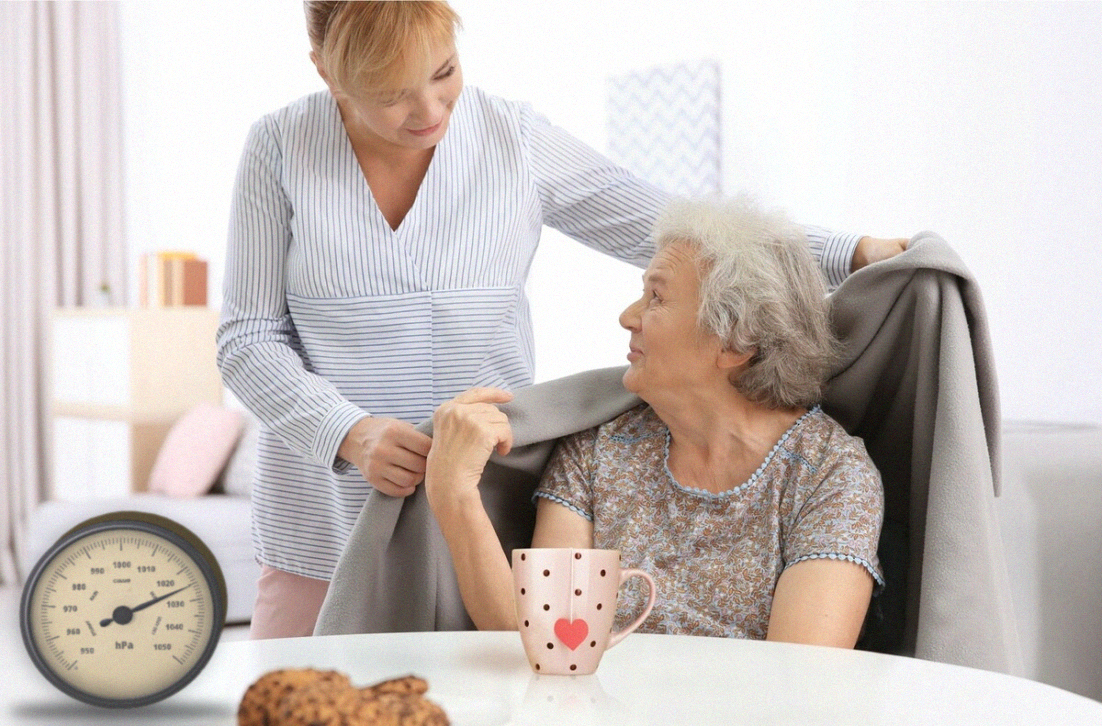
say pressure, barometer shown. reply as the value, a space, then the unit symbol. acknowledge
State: 1025 hPa
